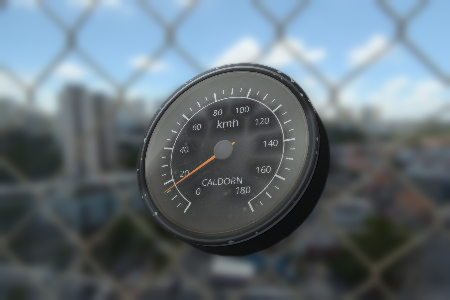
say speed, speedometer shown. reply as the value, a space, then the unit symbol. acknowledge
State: 15 km/h
